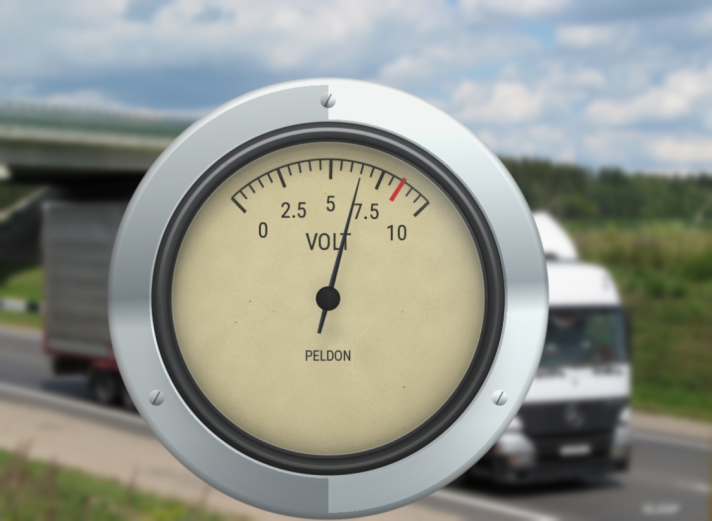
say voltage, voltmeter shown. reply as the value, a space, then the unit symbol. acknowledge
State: 6.5 V
